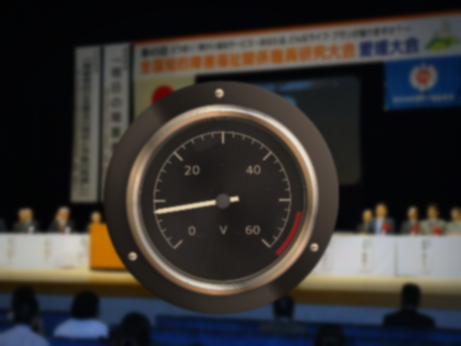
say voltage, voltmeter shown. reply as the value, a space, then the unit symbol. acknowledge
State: 8 V
